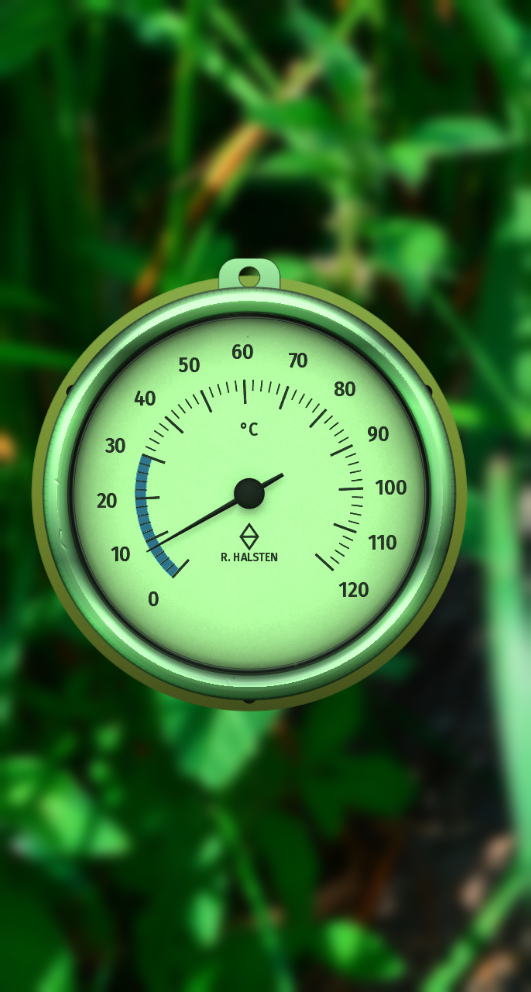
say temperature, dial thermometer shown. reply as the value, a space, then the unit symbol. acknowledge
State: 8 °C
